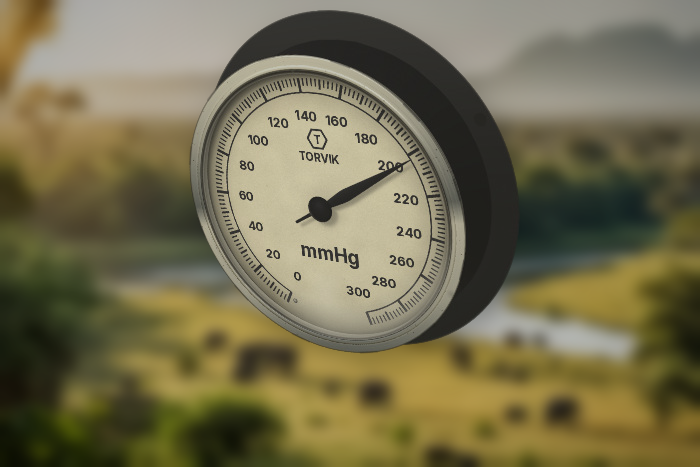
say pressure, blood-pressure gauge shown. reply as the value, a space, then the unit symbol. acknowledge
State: 202 mmHg
